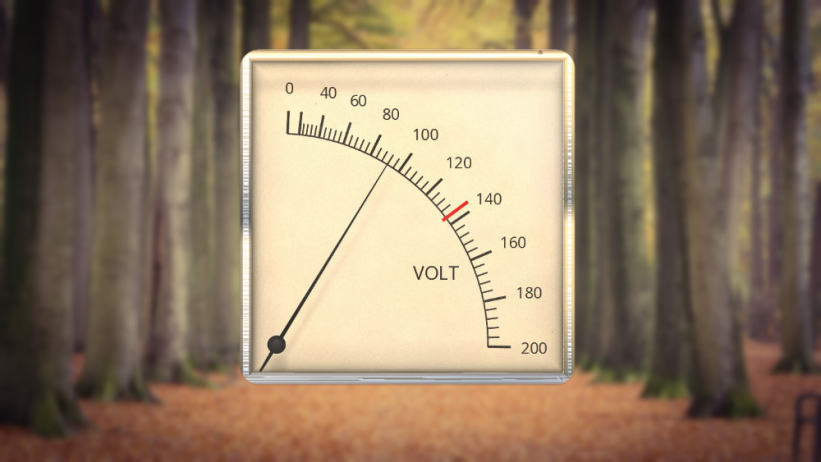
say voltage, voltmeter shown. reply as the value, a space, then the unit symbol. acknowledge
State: 92 V
